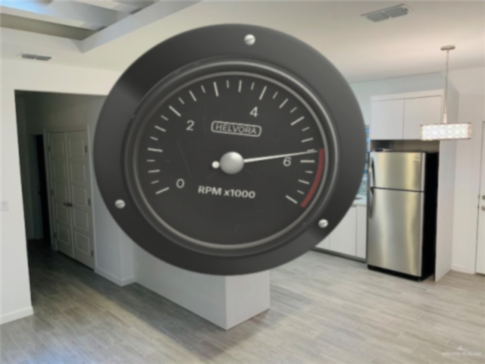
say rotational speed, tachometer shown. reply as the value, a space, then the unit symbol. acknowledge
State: 5750 rpm
